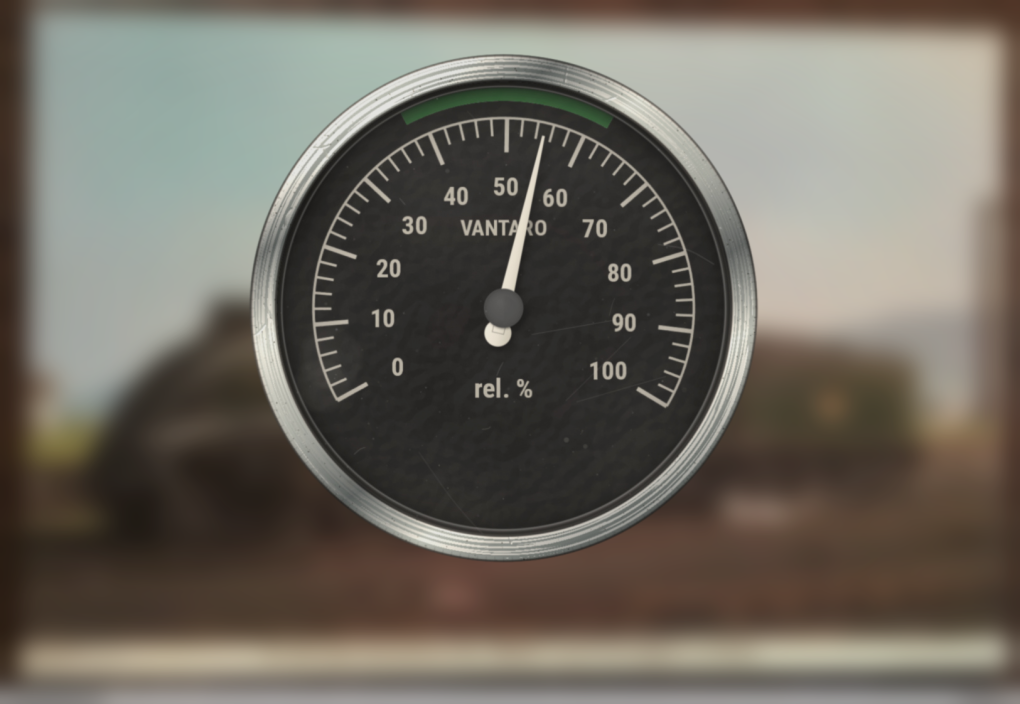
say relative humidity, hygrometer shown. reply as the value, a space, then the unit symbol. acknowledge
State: 55 %
